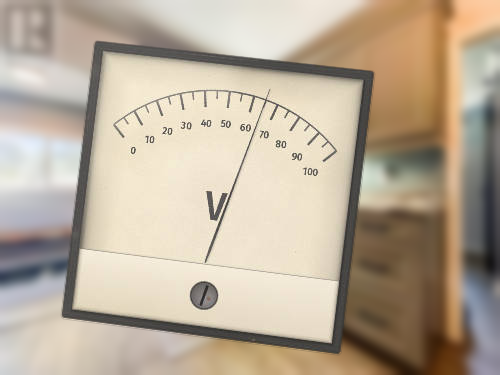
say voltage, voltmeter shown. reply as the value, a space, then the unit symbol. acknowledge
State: 65 V
